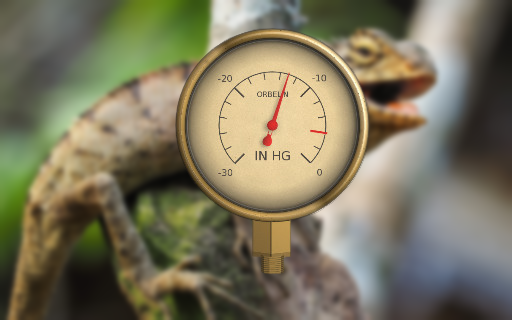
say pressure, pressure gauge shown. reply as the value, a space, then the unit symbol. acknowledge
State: -13 inHg
